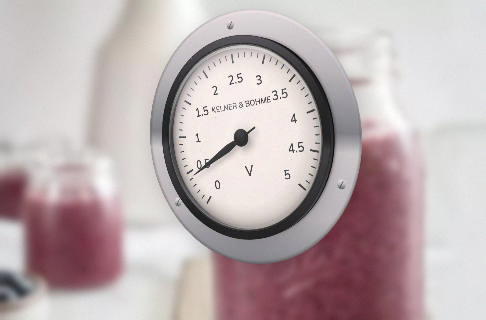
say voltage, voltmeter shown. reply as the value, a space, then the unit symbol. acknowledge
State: 0.4 V
